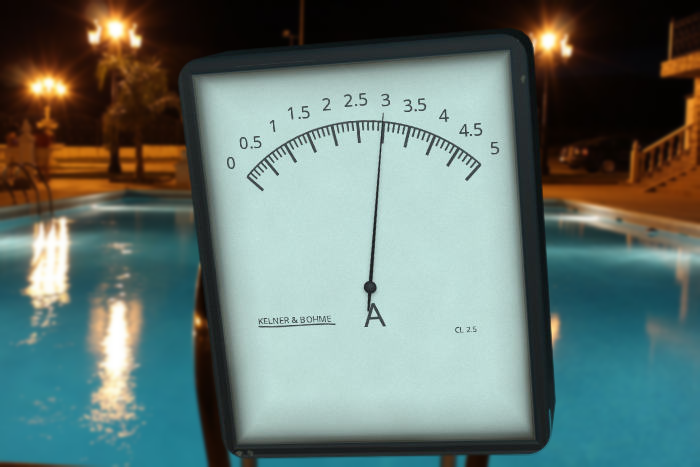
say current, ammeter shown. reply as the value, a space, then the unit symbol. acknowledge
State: 3 A
